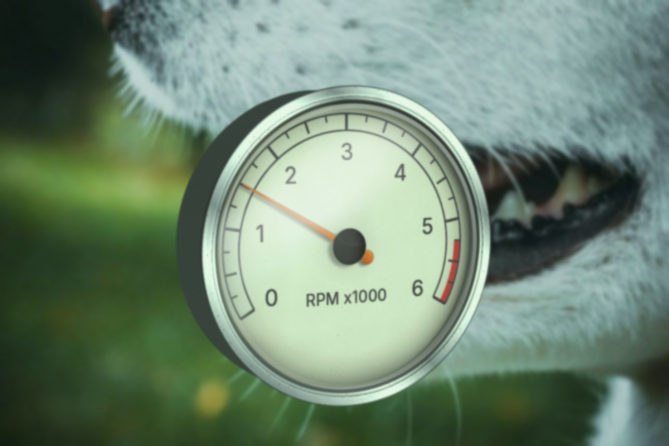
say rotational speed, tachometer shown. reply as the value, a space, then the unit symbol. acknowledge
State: 1500 rpm
